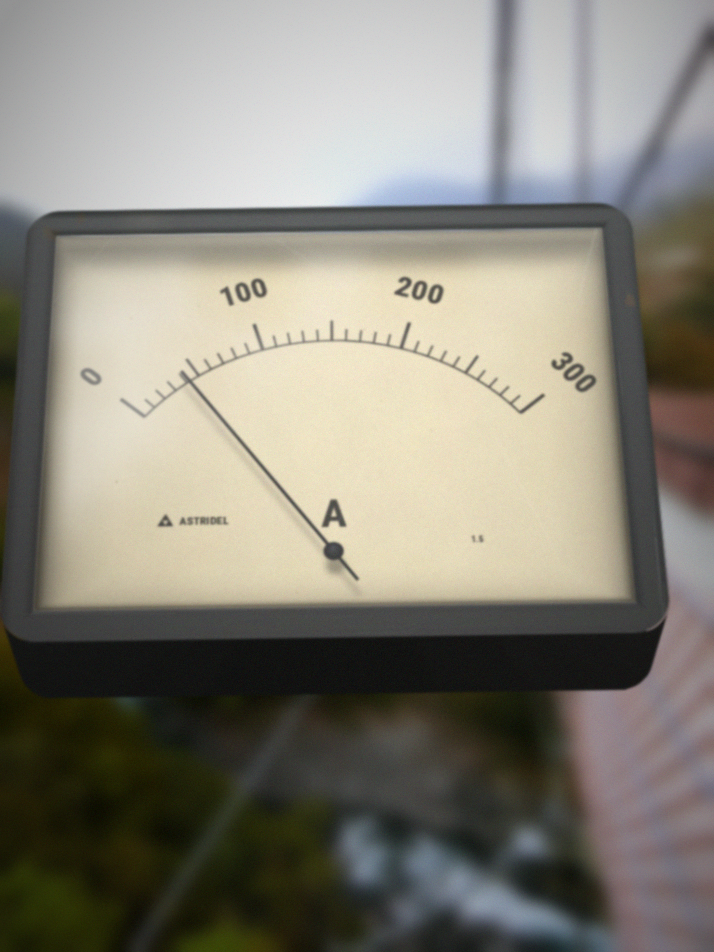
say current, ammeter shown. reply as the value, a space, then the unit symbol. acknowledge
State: 40 A
